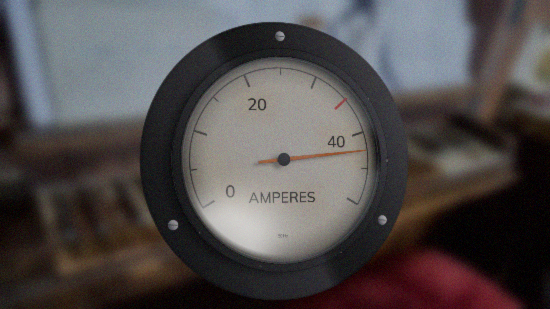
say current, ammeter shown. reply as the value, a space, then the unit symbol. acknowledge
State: 42.5 A
